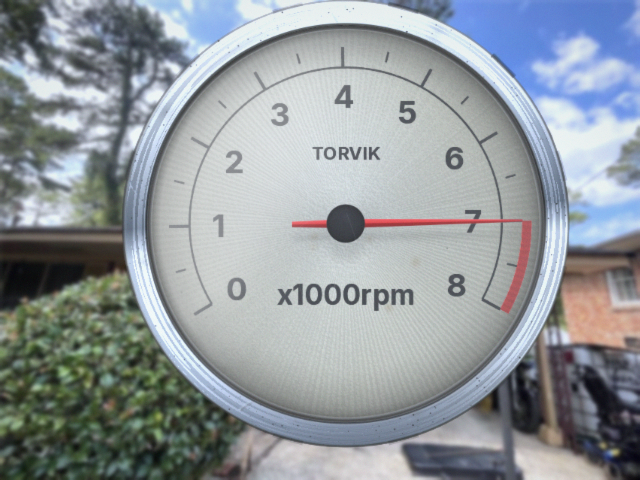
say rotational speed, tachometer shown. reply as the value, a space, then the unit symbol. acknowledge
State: 7000 rpm
